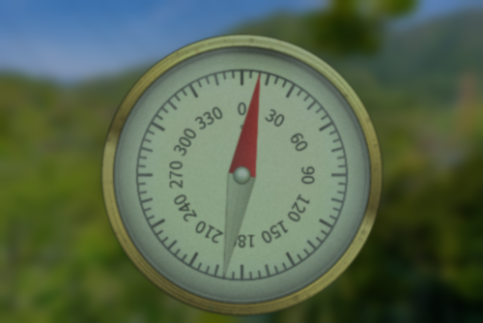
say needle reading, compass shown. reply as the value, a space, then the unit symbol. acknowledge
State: 10 °
